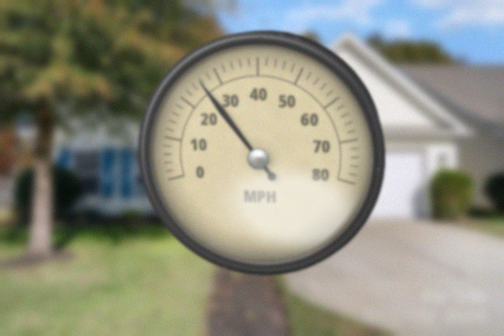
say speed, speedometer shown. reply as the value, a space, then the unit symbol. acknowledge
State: 26 mph
